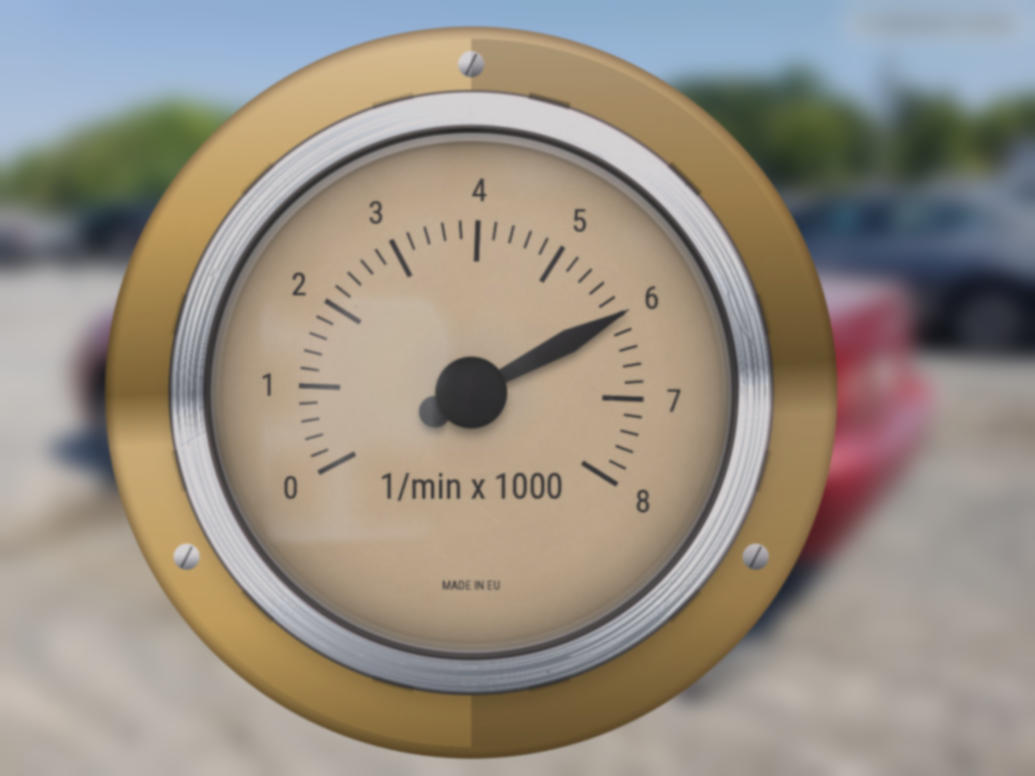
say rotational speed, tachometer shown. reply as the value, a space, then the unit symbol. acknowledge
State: 6000 rpm
